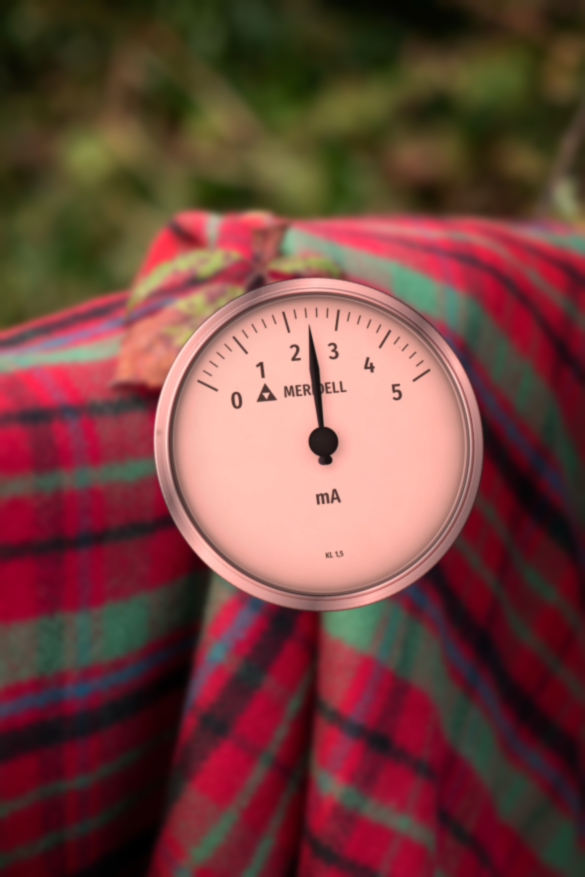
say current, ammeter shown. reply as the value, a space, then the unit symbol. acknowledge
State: 2.4 mA
